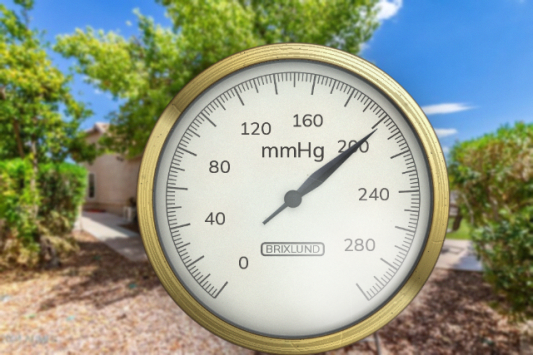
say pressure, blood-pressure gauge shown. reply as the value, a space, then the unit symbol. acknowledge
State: 202 mmHg
